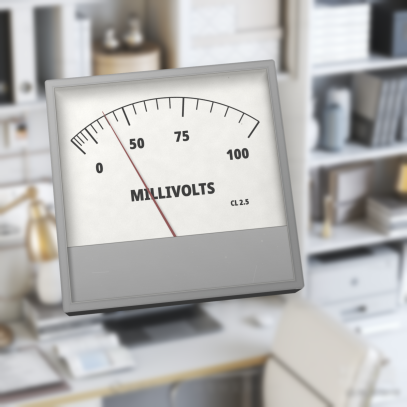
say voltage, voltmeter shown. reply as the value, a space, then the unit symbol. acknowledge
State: 40 mV
